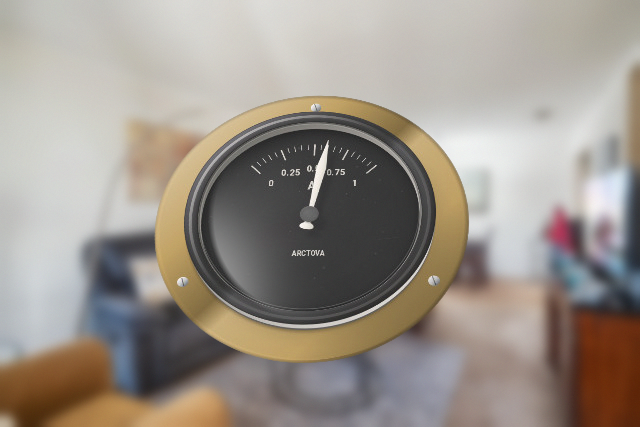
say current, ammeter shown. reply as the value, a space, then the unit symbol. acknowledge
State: 0.6 A
